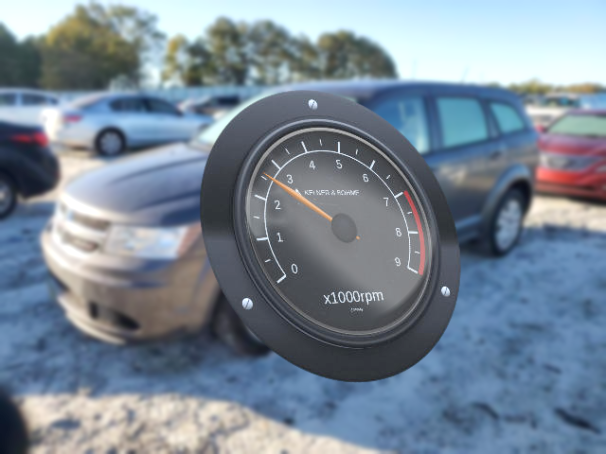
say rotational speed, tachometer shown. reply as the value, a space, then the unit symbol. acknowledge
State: 2500 rpm
